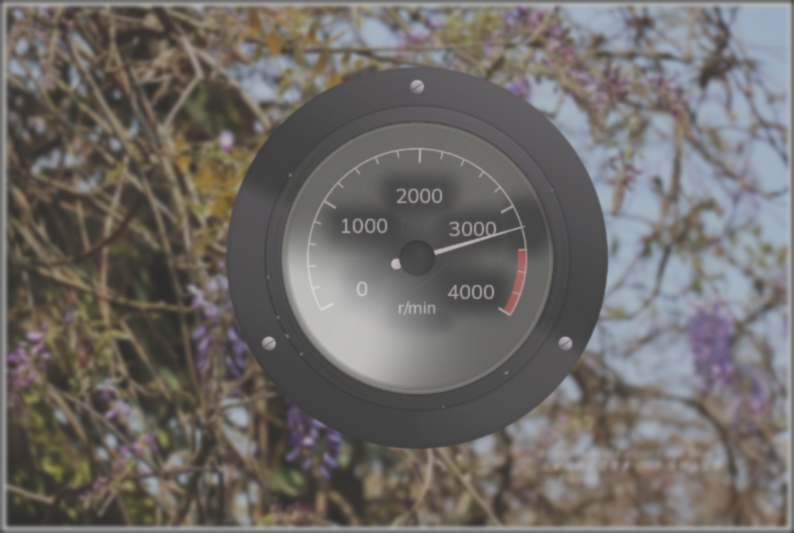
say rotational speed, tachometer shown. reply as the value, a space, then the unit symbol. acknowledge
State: 3200 rpm
